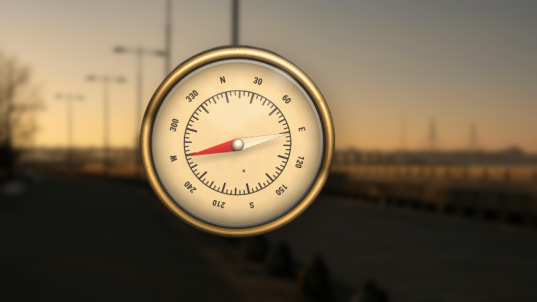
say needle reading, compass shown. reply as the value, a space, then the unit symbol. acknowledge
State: 270 °
